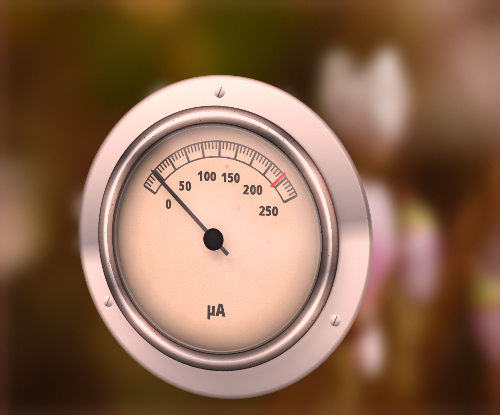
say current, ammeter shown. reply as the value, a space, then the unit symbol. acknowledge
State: 25 µA
